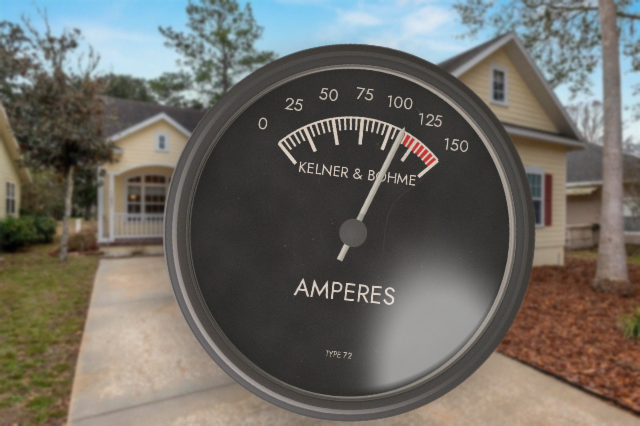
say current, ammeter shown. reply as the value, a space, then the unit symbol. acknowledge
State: 110 A
